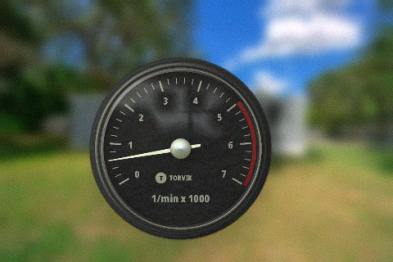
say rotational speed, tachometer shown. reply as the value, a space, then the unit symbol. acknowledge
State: 600 rpm
